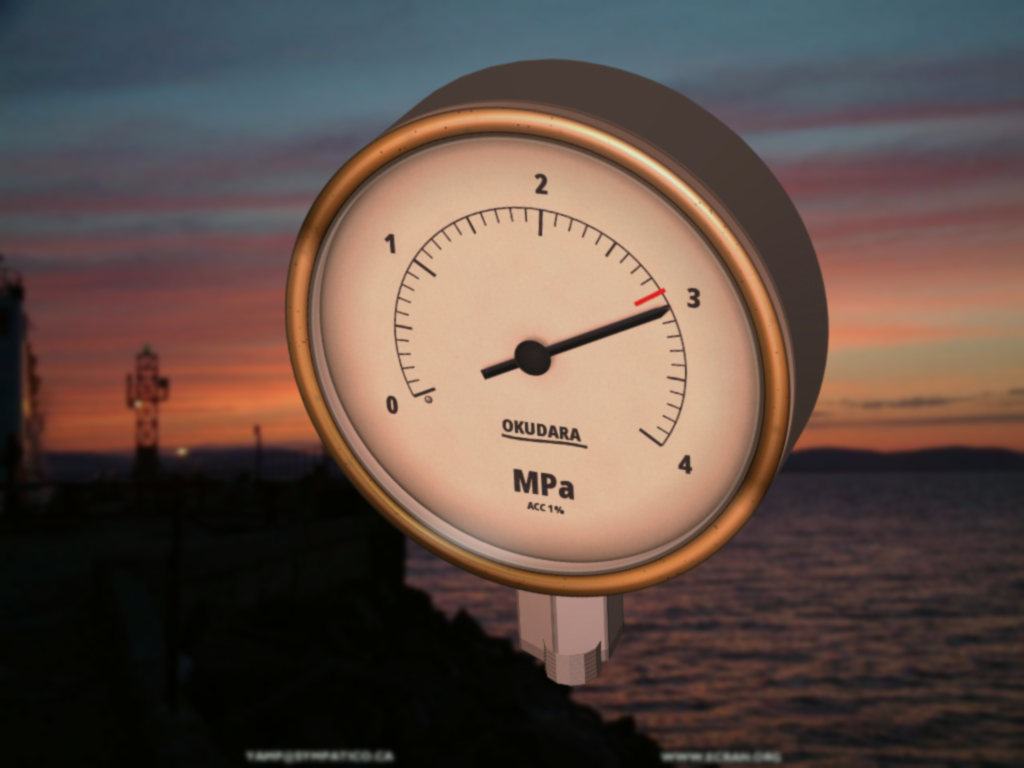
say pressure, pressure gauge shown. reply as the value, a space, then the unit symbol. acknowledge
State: 3 MPa
